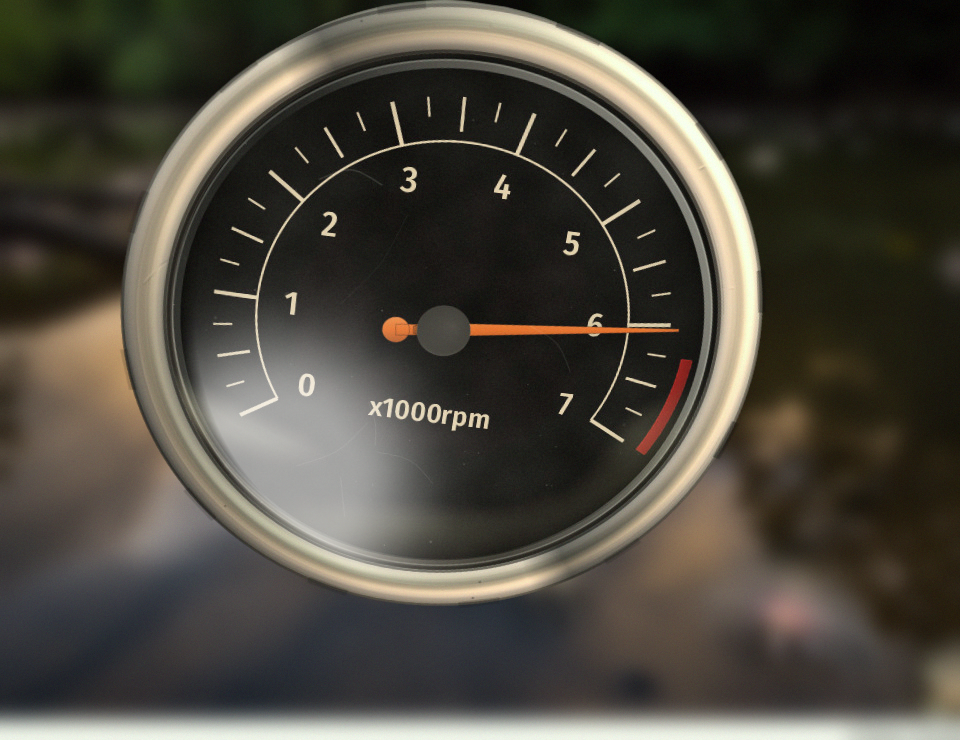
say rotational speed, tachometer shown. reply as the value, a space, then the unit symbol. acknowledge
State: 6000 rpm
